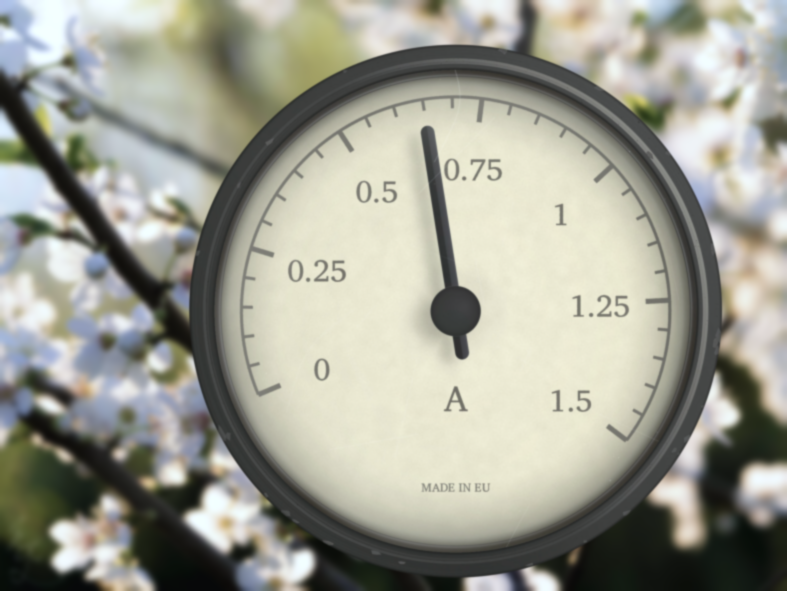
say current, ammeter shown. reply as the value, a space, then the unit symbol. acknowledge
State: 0.65 A
